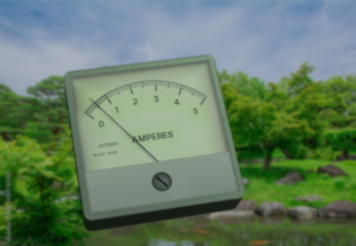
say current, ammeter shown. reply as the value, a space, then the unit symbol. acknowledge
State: 0.5 A
